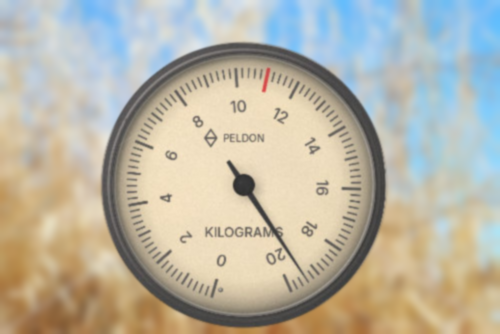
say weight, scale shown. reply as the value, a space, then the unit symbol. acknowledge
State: 19.4 kg
